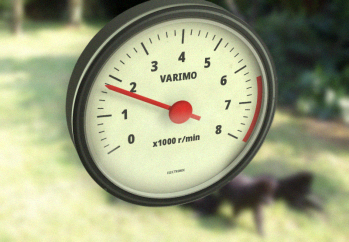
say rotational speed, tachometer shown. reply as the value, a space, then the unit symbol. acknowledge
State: 1800 rpm
